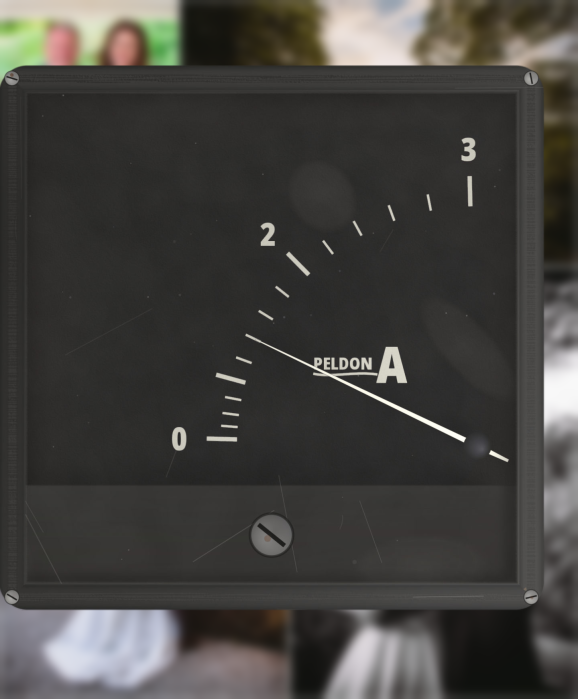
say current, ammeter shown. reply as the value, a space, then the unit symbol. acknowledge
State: 1.4 A
